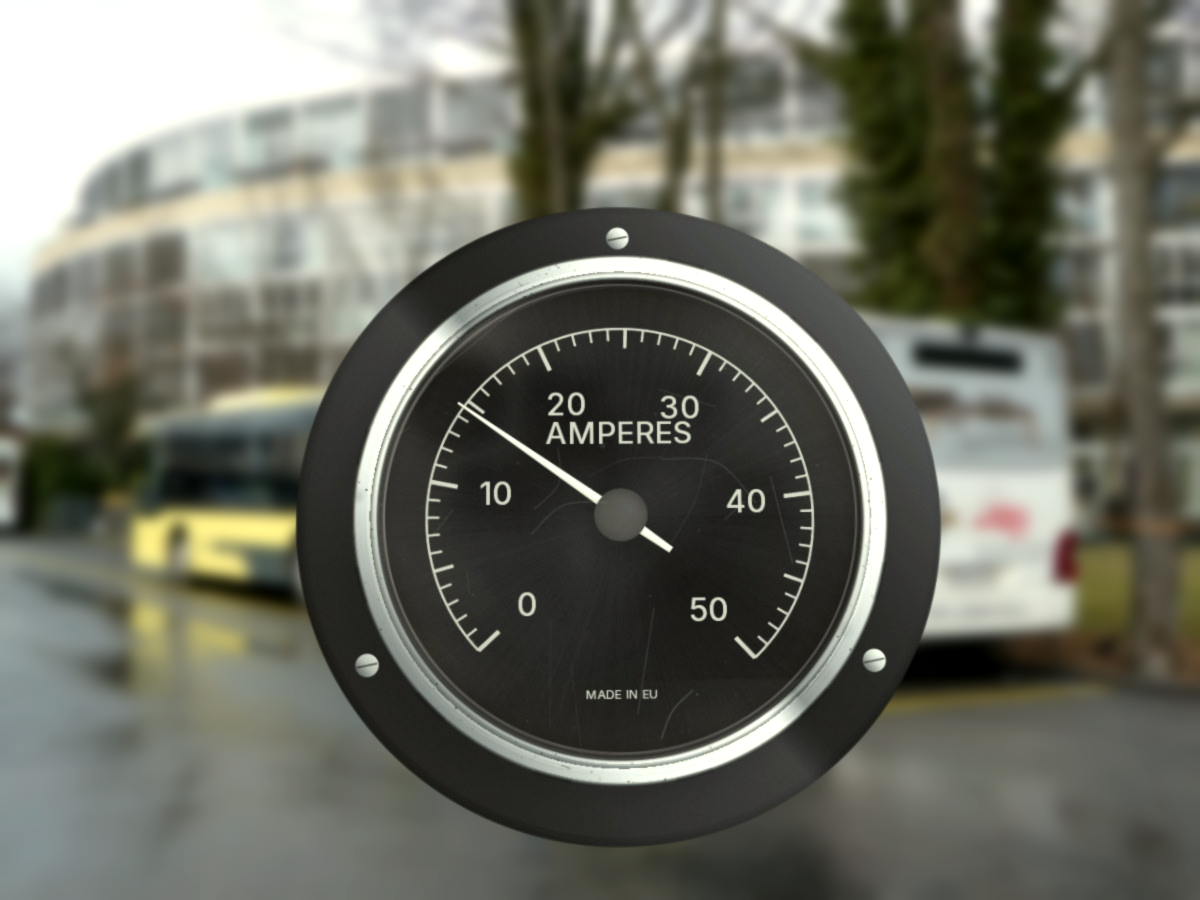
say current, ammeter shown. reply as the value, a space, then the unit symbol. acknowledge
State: 14.5 A
